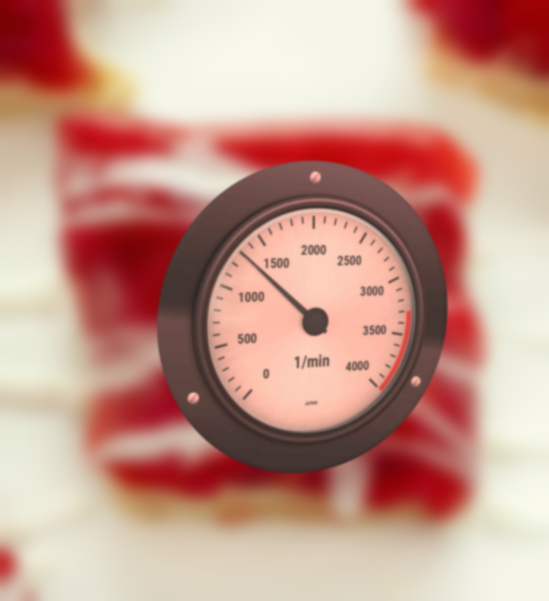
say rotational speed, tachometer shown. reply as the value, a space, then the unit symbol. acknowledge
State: 1300 rpm
